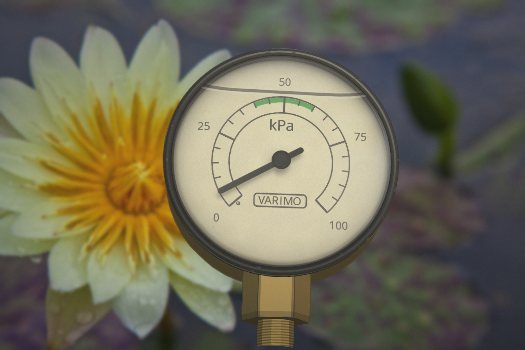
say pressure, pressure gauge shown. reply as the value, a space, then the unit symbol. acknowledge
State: 5 kPa
